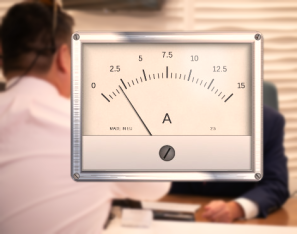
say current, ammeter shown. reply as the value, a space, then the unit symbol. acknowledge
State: 2 A
